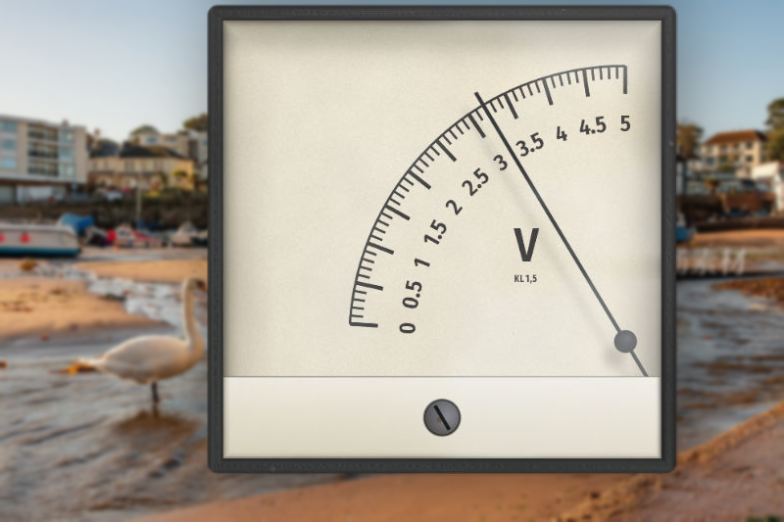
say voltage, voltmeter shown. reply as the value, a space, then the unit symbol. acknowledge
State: 3.2 V
